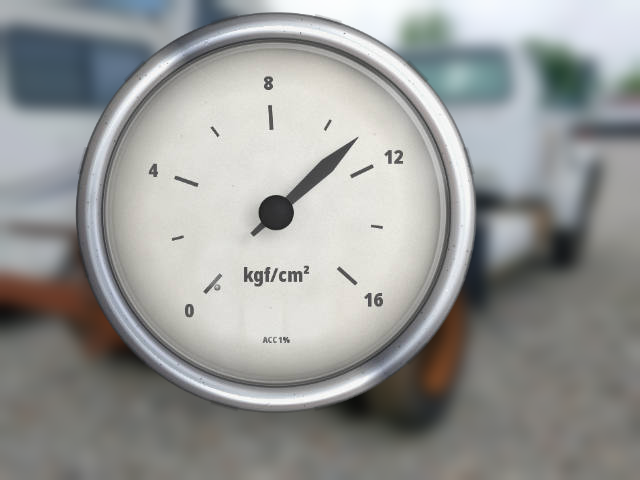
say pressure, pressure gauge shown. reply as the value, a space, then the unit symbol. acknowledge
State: 11 kg/cm²
